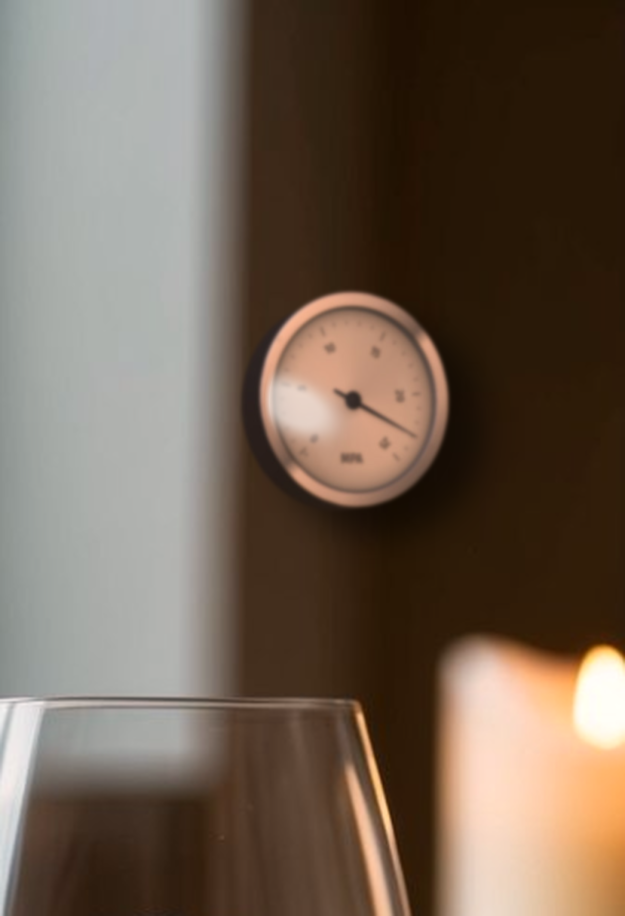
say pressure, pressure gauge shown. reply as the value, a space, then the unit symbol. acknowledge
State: 23 MPa
